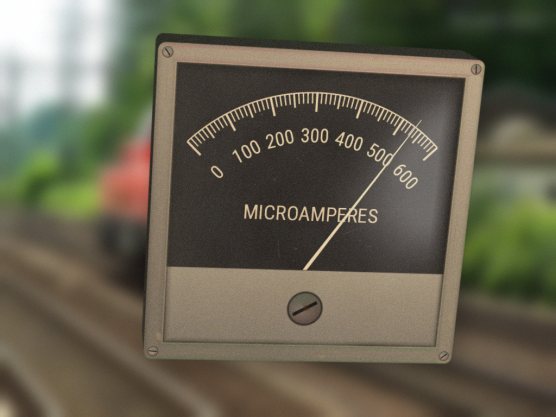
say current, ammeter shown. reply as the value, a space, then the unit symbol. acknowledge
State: 530 µA
